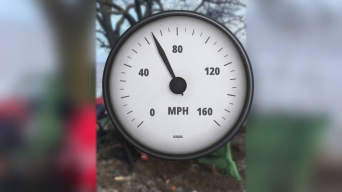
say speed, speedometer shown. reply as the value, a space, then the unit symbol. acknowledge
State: 65 mph
